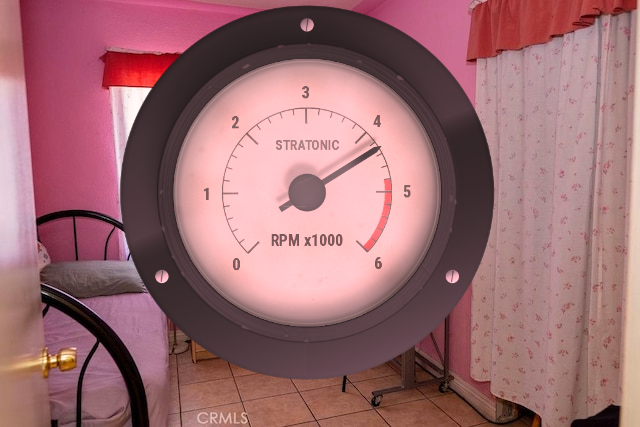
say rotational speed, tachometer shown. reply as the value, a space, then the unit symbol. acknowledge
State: 4300 rpm
